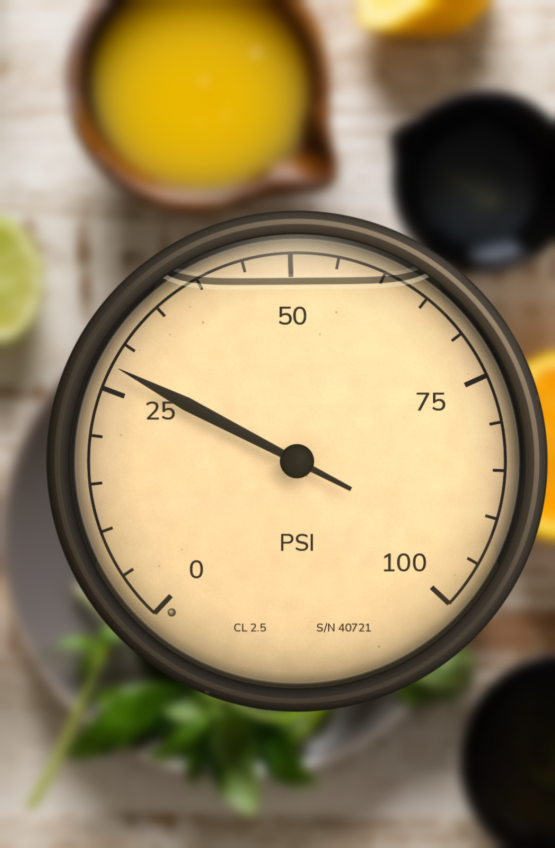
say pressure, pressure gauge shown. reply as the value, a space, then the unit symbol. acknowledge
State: 27.5 psi
